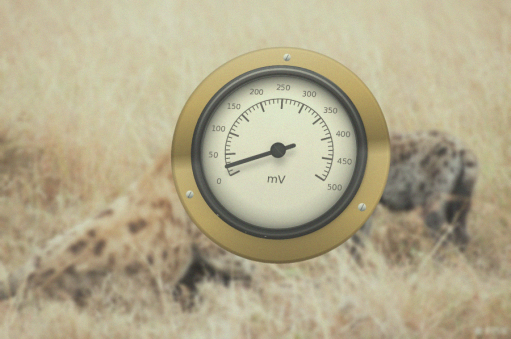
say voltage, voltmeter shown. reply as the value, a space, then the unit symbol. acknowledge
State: 20 mV
